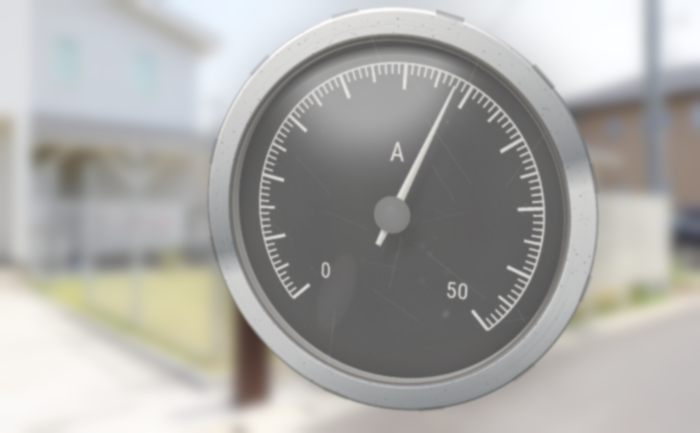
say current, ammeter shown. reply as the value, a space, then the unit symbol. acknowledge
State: 29 A
